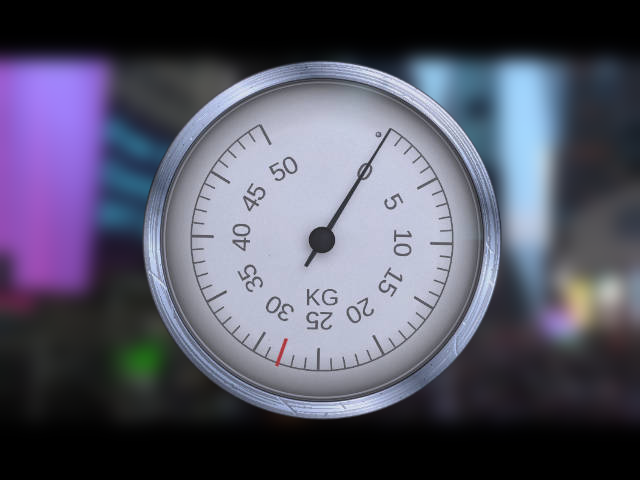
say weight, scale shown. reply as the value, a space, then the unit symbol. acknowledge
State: 0 kg
